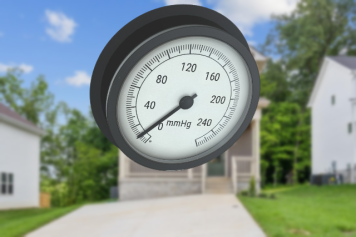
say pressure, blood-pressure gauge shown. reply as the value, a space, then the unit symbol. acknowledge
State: 10 mmHg
